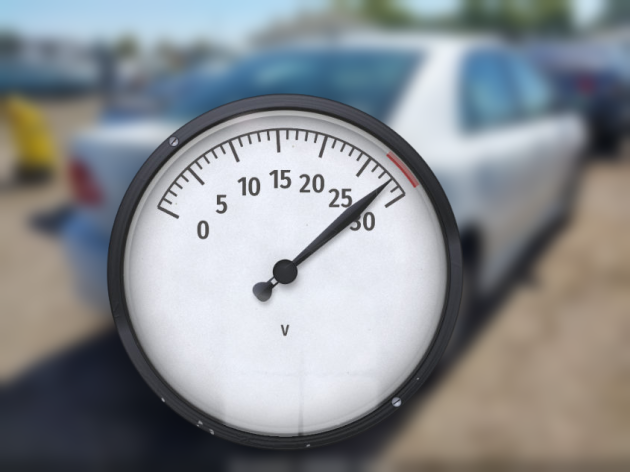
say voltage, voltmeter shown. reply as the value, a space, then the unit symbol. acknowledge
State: 28 V
